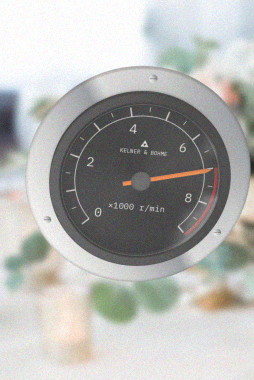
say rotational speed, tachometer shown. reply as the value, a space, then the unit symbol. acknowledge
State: 7000 rpm
